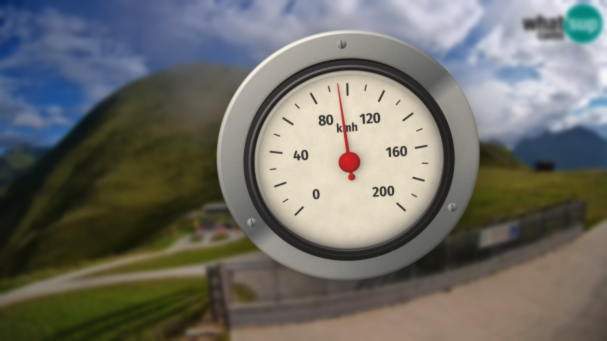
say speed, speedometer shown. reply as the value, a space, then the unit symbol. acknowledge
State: 95 km/h
